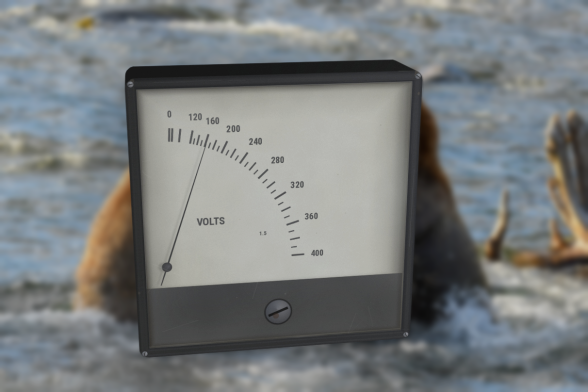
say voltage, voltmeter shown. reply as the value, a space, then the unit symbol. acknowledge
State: 160 V
